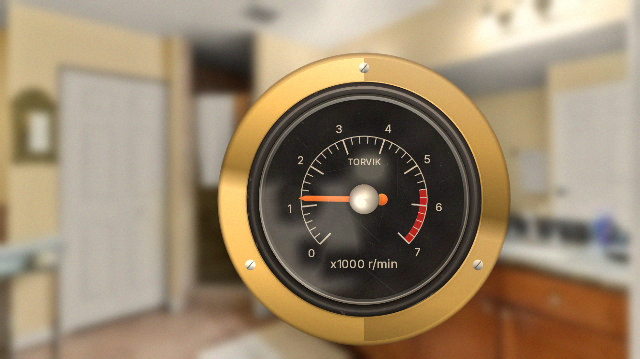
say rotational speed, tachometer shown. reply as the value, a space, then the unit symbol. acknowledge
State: 1200 rpm
